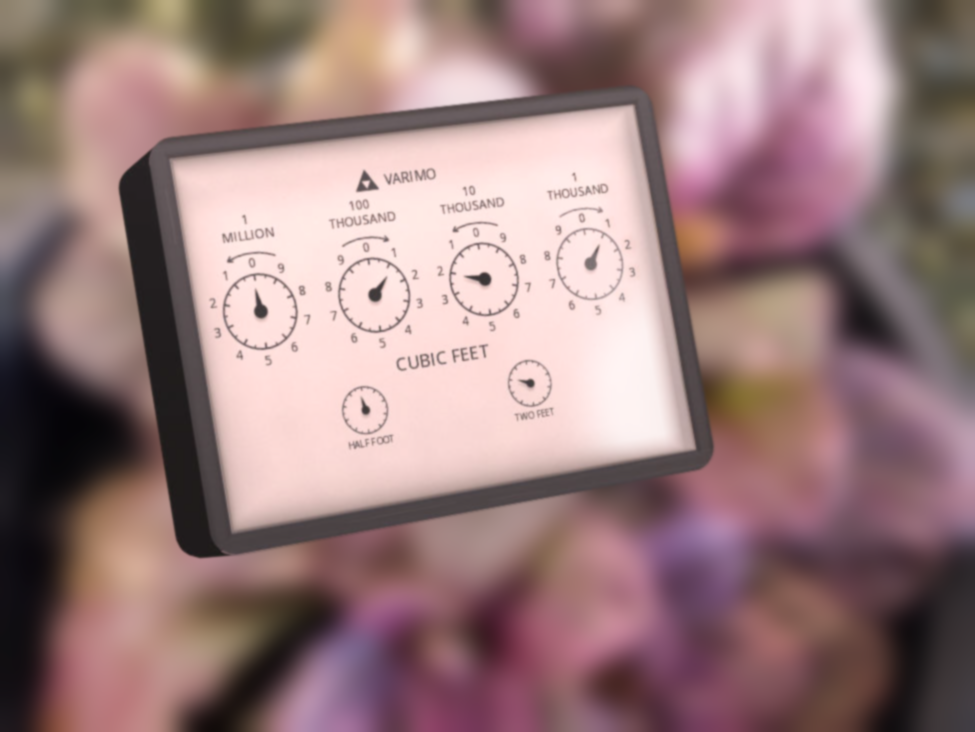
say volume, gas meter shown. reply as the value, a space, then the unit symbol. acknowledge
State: 12100 ft³
